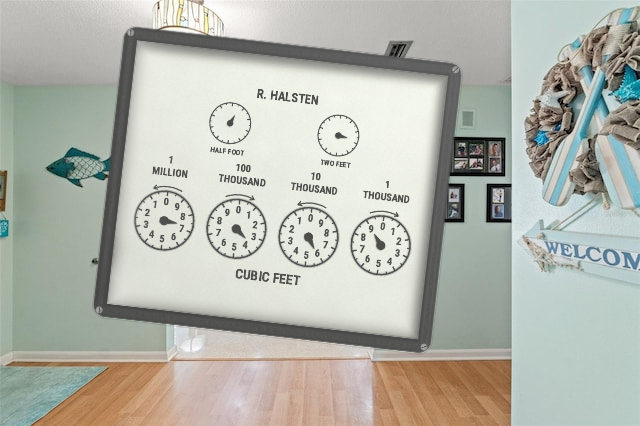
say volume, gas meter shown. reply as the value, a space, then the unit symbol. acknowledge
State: 735900 ft³
